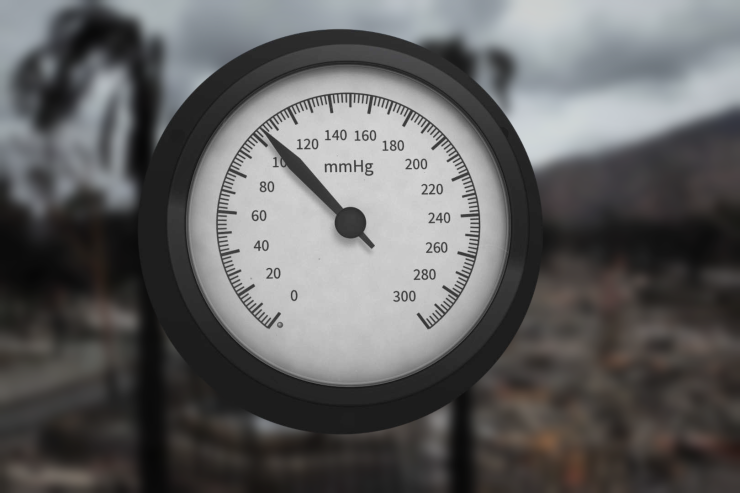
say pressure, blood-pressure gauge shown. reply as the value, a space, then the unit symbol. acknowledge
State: 104 mmHg
